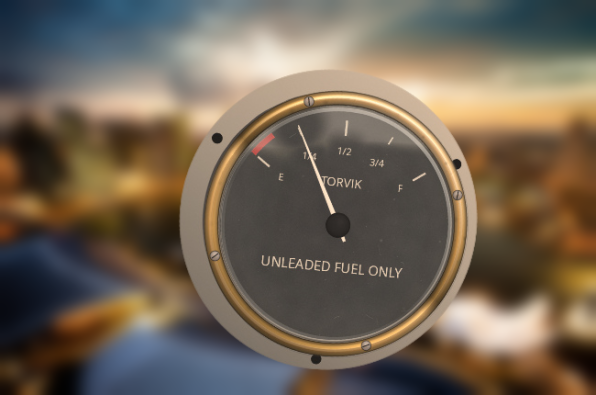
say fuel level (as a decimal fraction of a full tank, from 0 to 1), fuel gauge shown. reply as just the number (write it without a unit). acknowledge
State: 0.25
